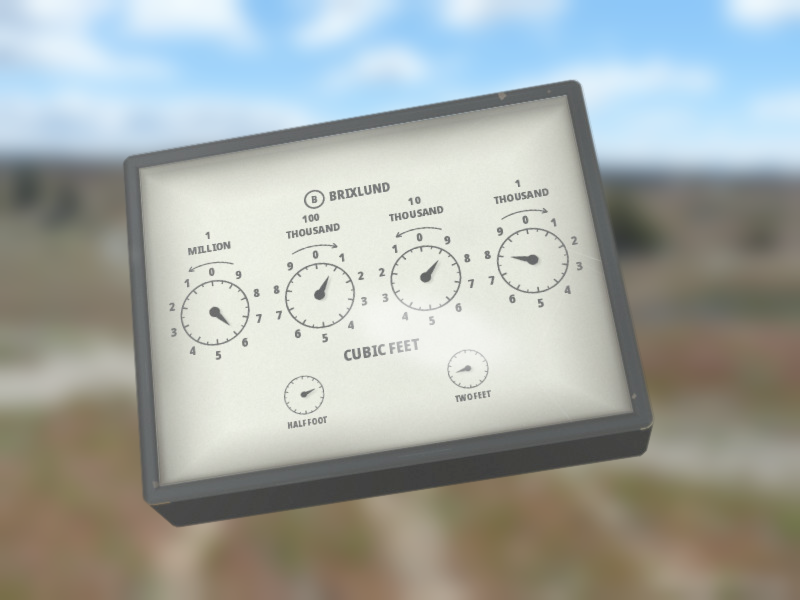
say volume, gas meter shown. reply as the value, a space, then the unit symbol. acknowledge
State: 608800 ft³
